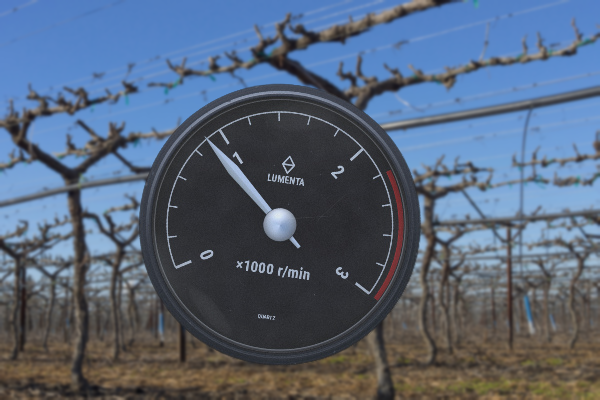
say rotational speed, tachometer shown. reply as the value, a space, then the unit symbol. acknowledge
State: 900 rpm
